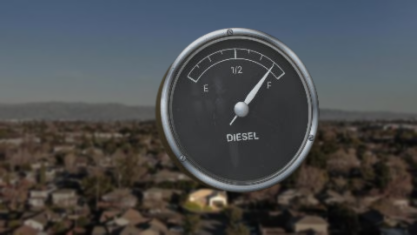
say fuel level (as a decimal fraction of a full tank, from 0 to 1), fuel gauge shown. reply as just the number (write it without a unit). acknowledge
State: 0.875
